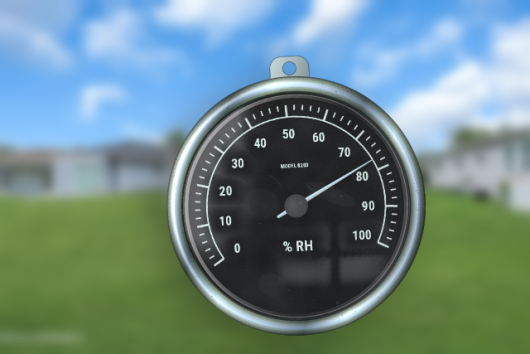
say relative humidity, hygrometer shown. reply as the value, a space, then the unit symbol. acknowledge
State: 77 %
